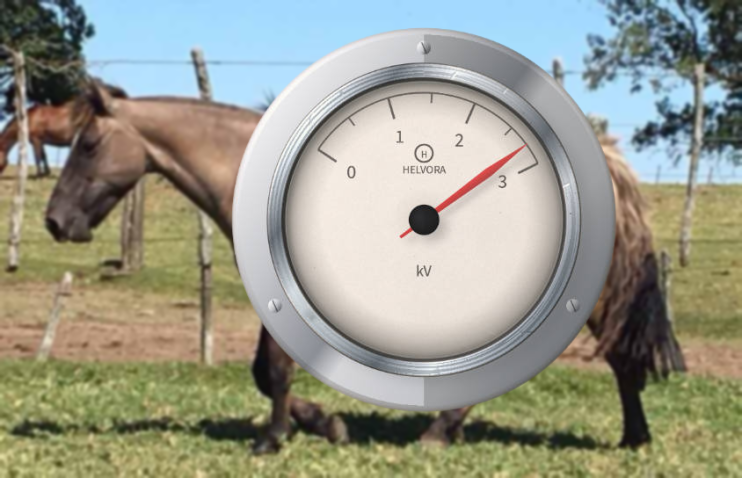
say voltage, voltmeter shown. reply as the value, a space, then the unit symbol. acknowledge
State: 2.75 kV
